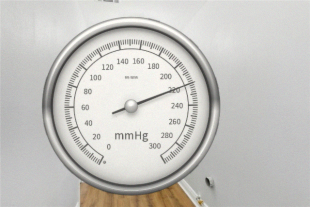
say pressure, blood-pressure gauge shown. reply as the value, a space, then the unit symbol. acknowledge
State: 220 mmHg
